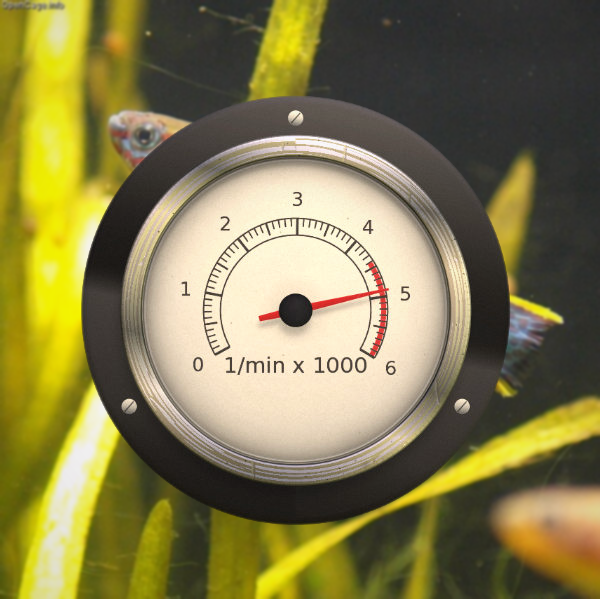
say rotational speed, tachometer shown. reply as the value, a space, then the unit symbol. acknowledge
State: 4900 rpm
